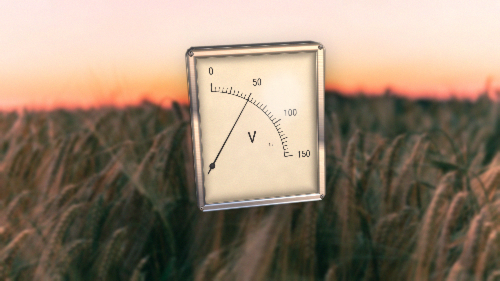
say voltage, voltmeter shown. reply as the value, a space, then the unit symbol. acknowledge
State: 50 V
